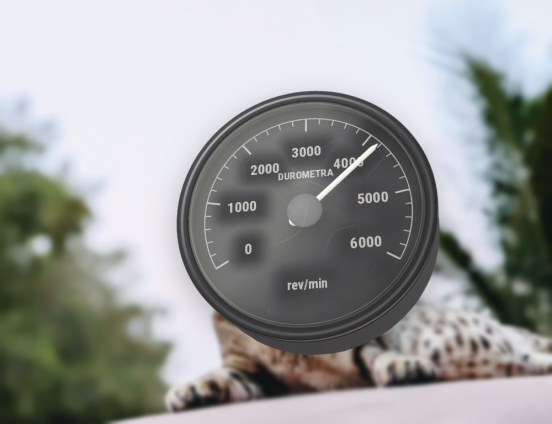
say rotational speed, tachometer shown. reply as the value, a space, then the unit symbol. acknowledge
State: 4200 rpm
